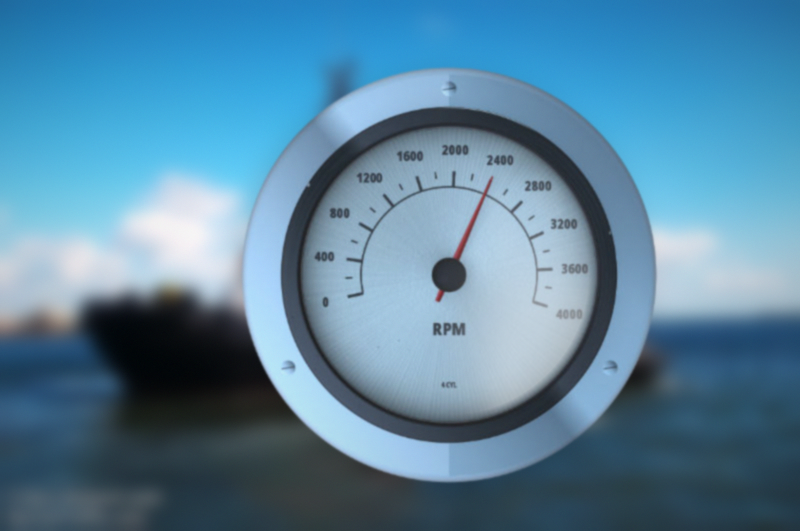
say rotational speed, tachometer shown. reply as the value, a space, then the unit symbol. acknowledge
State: 2400 rpm
